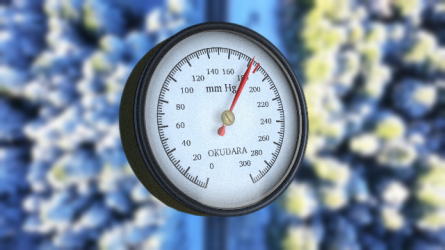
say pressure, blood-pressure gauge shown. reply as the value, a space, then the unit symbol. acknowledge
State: 180 mmHg
